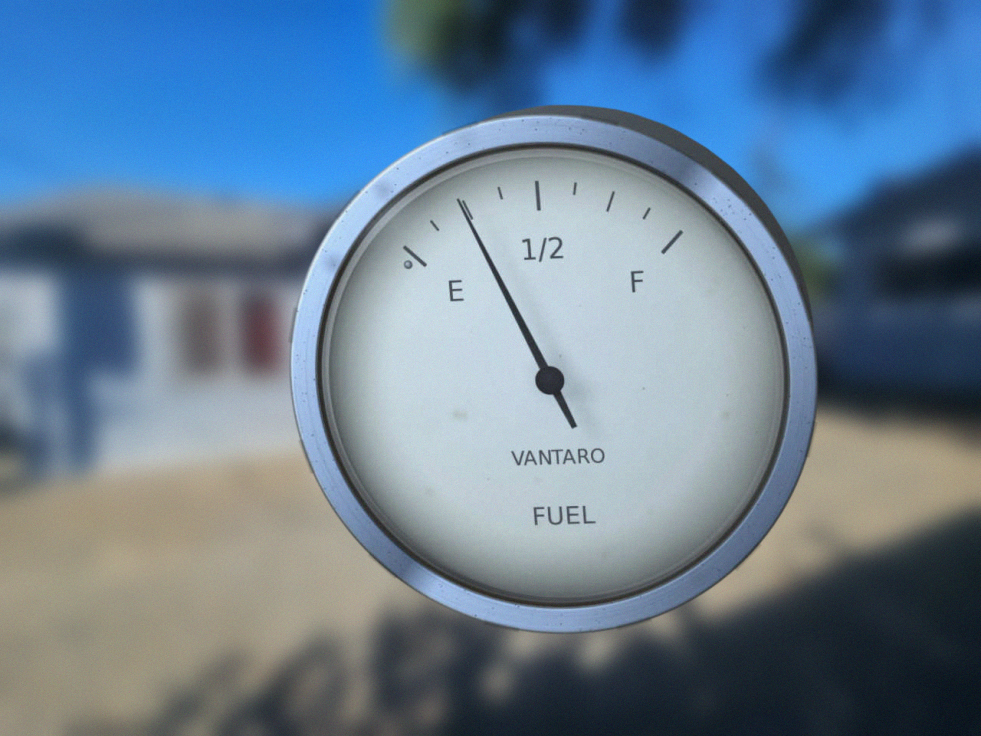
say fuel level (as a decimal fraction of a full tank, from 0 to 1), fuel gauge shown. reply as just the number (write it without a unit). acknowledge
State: 0.25
